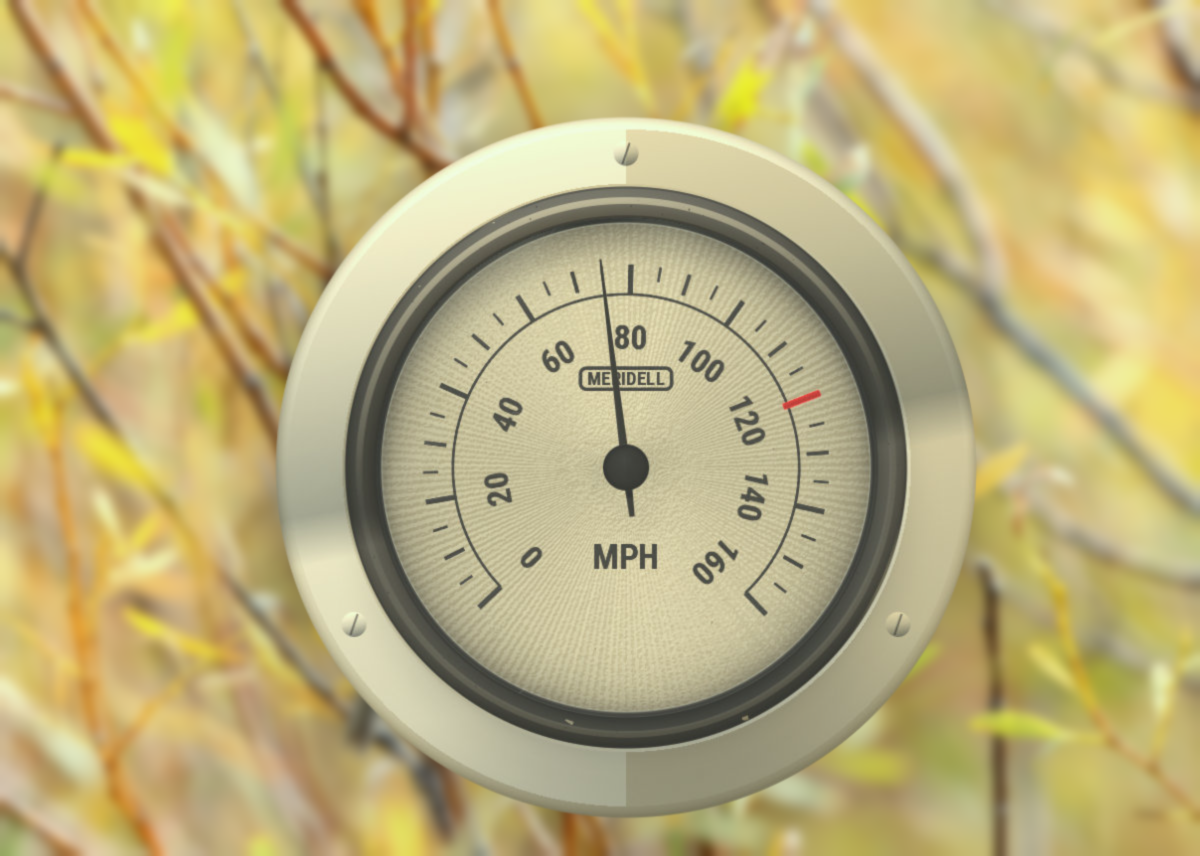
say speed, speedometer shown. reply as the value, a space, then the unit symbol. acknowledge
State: 75 mph
